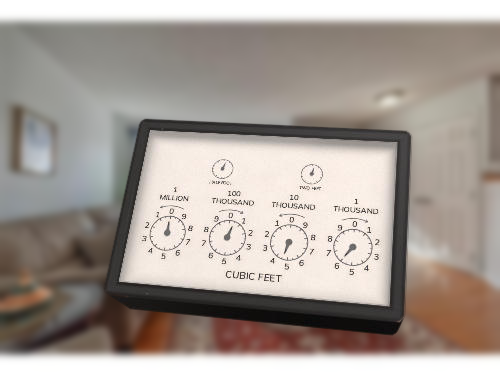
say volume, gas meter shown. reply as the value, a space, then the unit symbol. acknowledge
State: 4600 ft³
